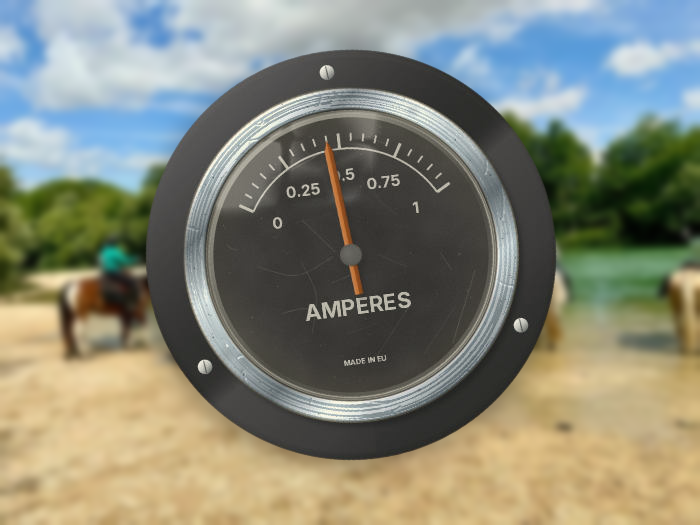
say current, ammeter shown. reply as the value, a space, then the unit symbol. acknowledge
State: 0.45 A
